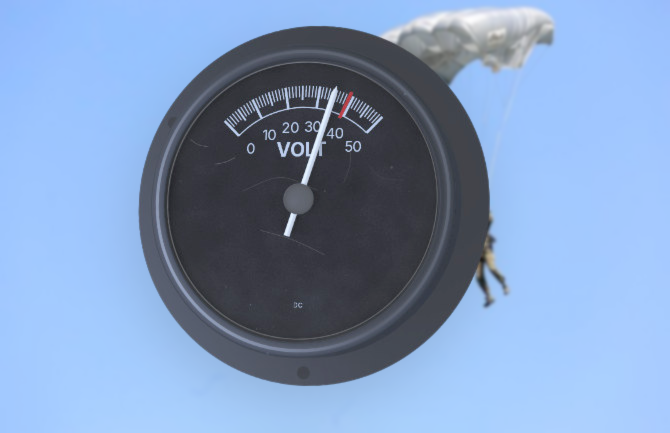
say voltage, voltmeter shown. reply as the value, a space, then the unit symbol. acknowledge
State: 35 V
